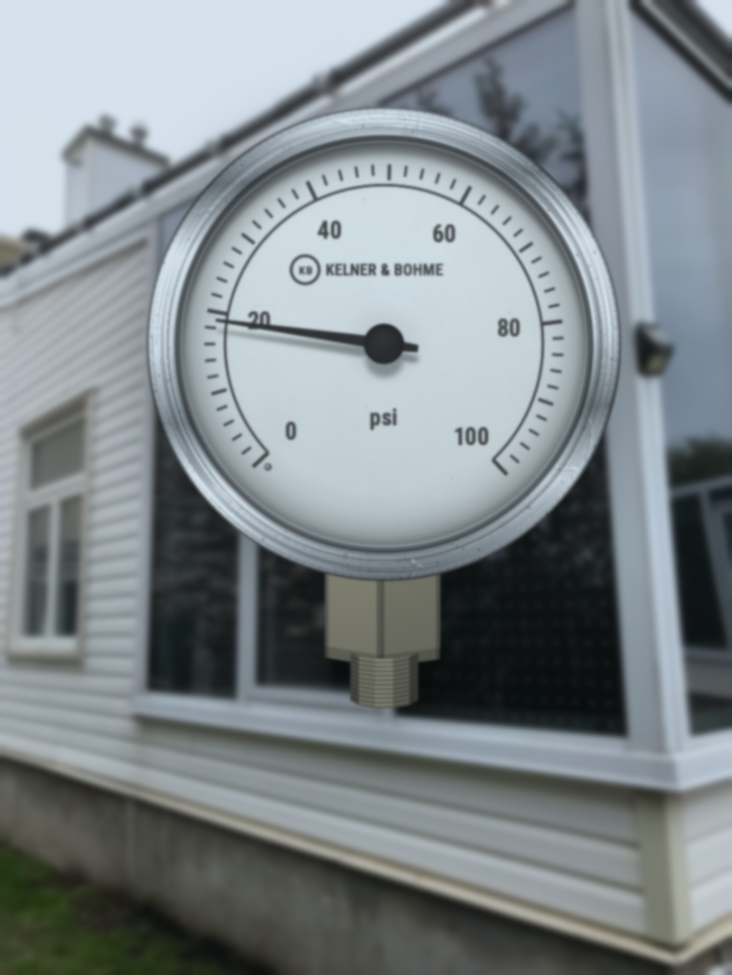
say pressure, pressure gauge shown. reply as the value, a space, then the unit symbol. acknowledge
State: 19 psi
